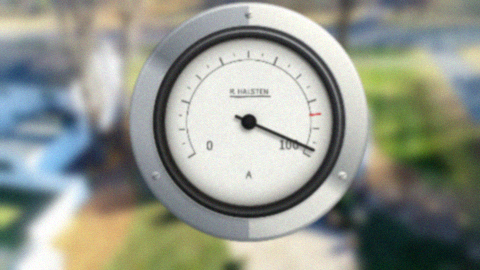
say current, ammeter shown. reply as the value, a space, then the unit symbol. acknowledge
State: 97.5 A
